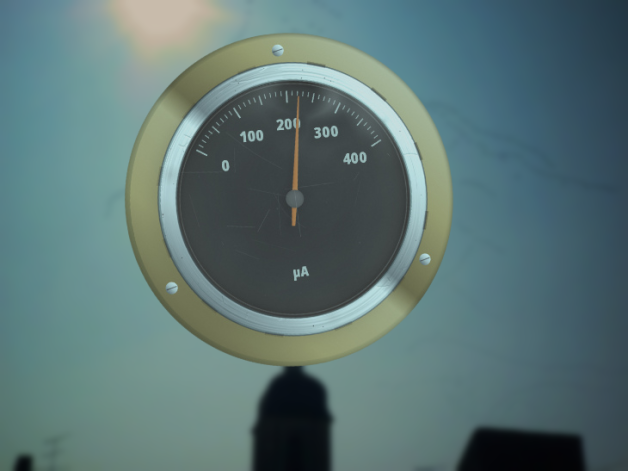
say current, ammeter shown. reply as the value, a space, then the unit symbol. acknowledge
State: 220 µA
